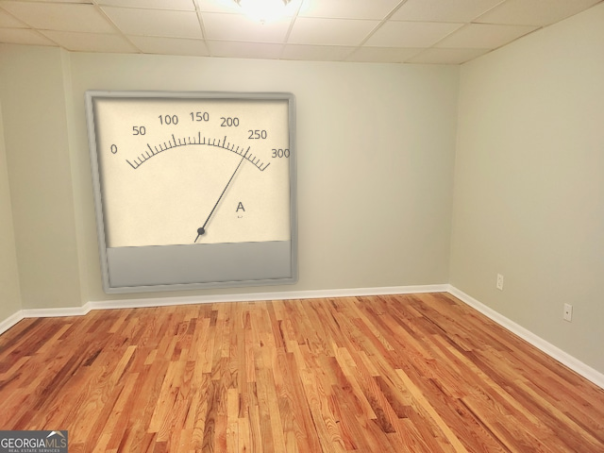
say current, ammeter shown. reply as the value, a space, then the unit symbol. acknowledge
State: 250 A
